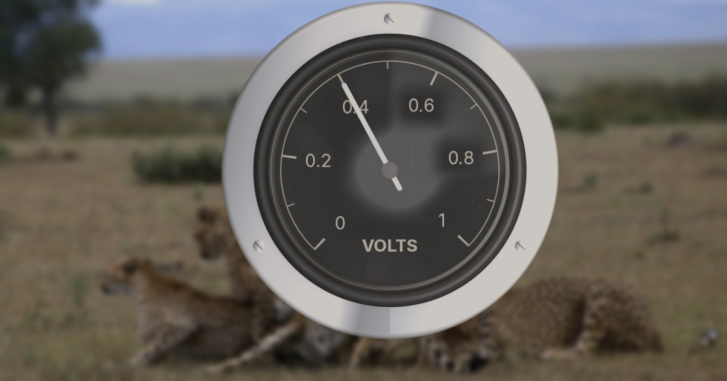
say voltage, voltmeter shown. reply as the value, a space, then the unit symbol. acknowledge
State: 0.4 V
